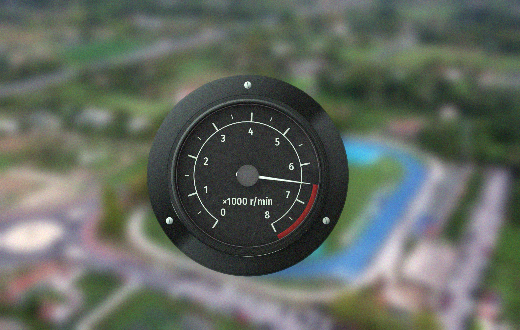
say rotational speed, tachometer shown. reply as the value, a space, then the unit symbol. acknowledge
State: 6500 rpm
